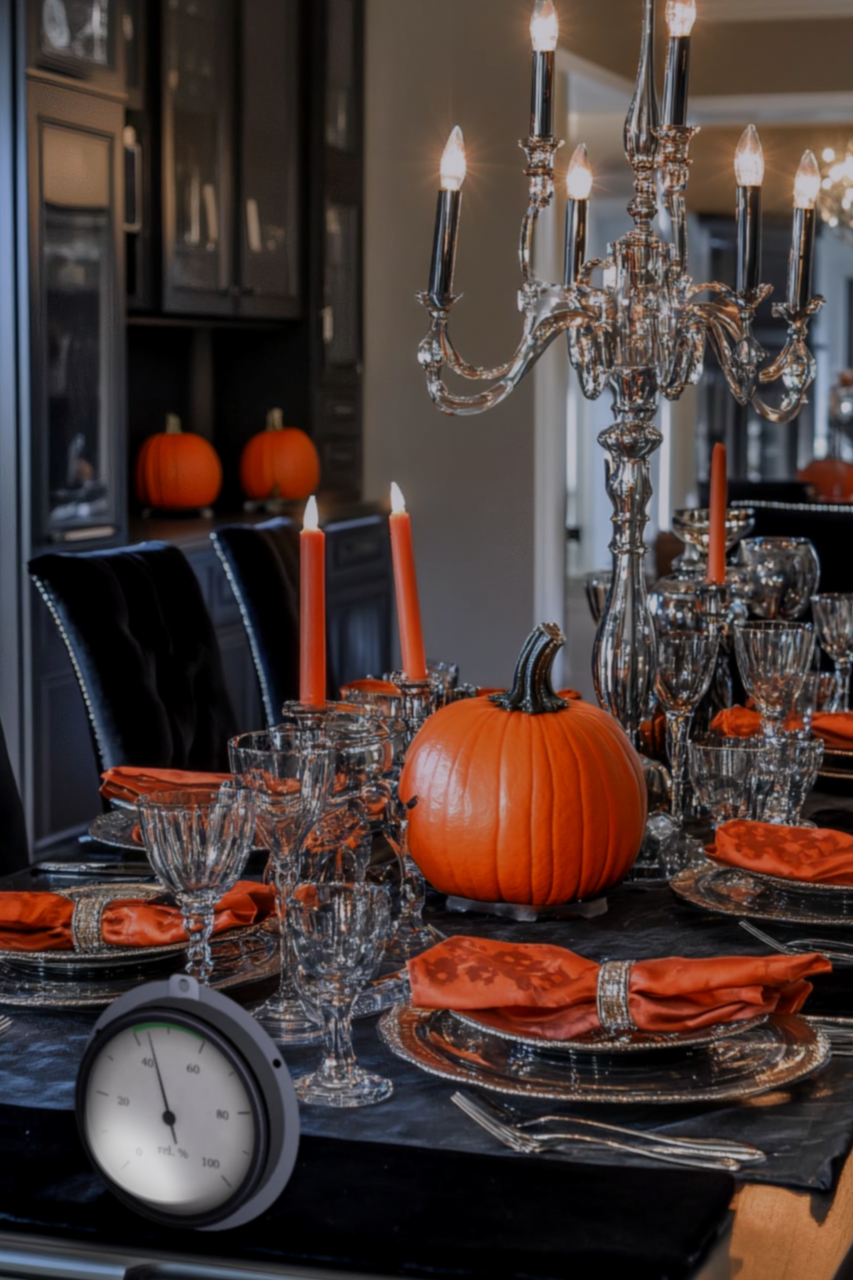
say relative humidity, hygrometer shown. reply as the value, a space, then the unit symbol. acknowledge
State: 45 %
